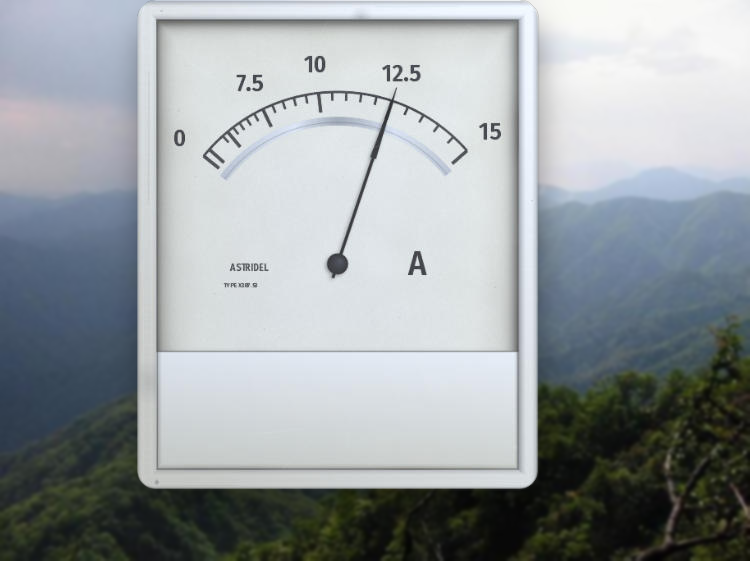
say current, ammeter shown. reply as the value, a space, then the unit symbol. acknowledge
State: 12.5 A
